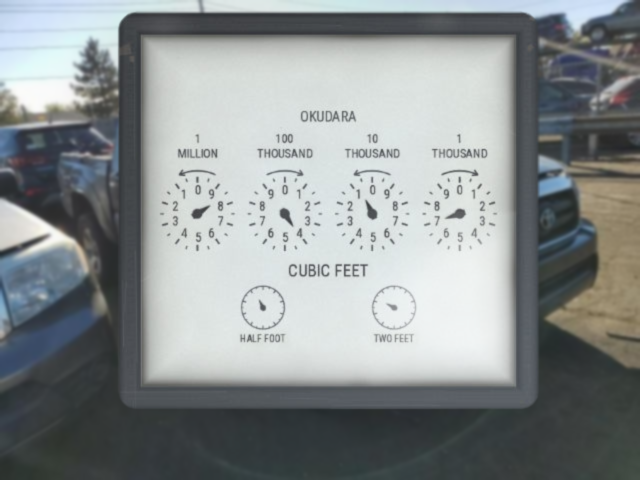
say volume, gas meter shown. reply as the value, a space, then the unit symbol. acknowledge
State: 840700 ft³
